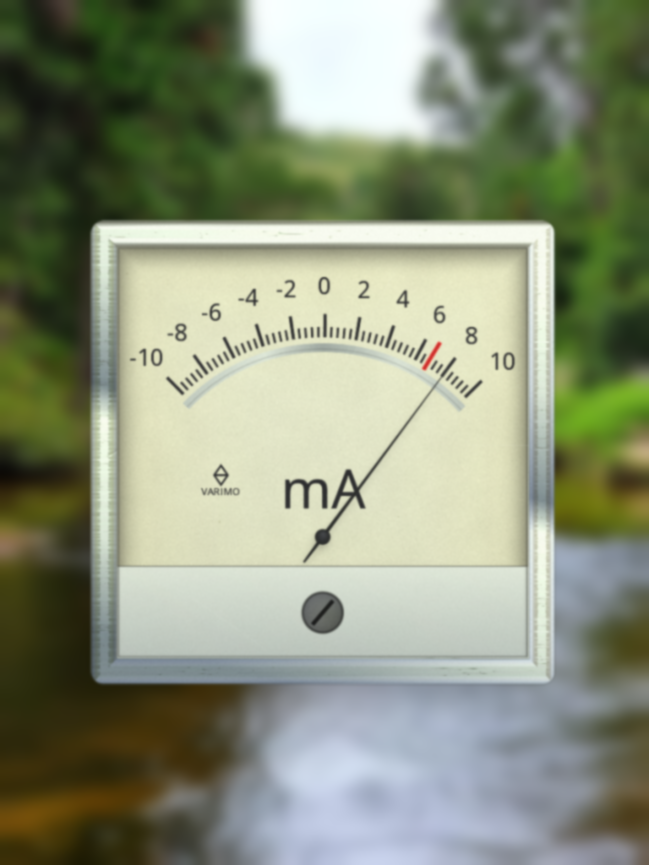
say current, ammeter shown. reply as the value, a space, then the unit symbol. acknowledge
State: 8 mA
